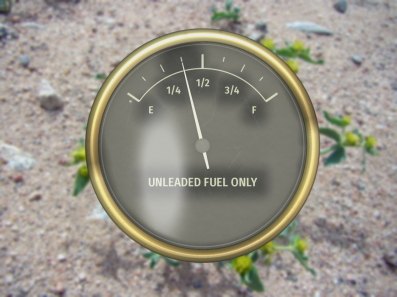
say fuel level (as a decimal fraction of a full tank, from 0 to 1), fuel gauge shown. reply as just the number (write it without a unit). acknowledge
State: 0.375
